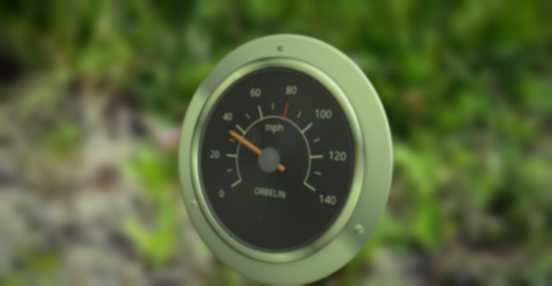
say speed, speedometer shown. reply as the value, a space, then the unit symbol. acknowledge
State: 35 mph
